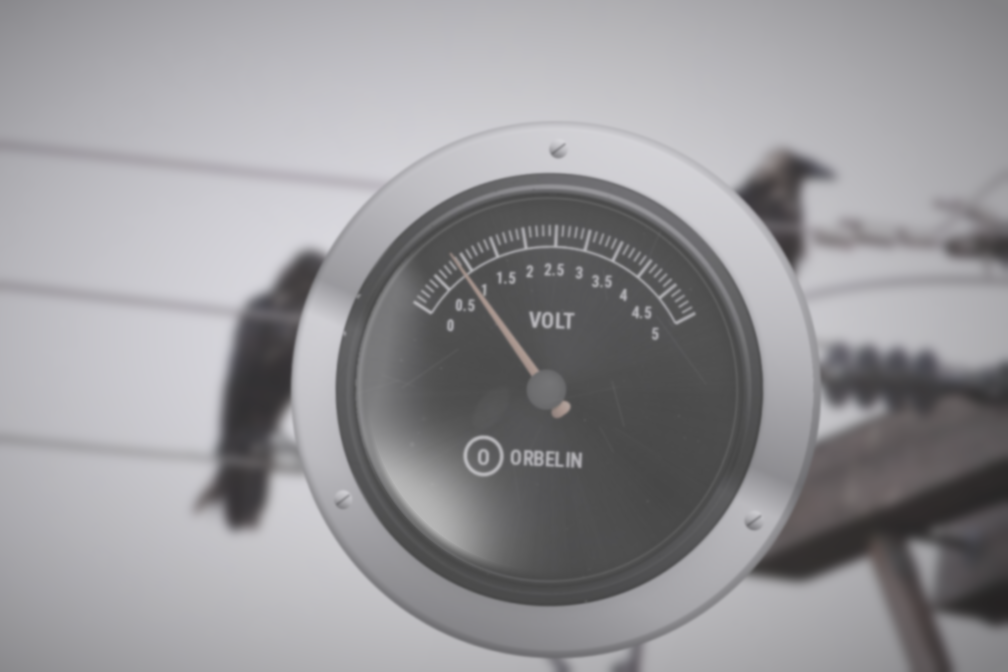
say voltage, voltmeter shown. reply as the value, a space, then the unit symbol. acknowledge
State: 0.9 V
